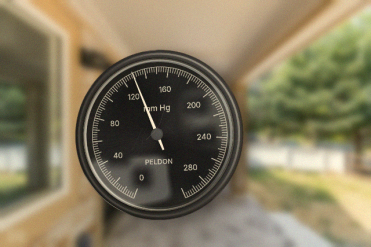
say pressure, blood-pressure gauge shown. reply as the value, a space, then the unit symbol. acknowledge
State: 130 mmHg
